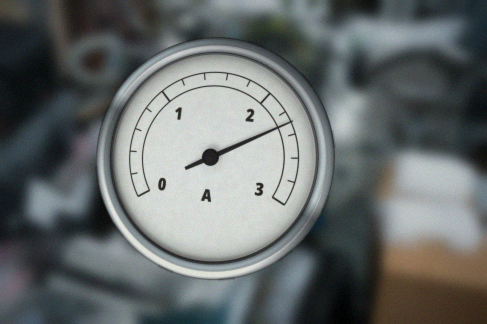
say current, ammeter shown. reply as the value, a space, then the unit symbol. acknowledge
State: 2.3 A
